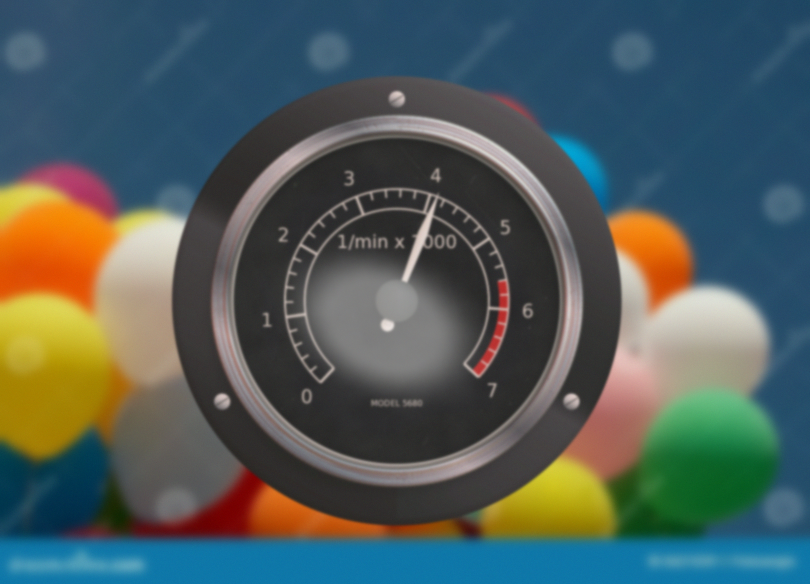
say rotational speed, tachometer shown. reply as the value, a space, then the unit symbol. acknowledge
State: 4100 rpm
